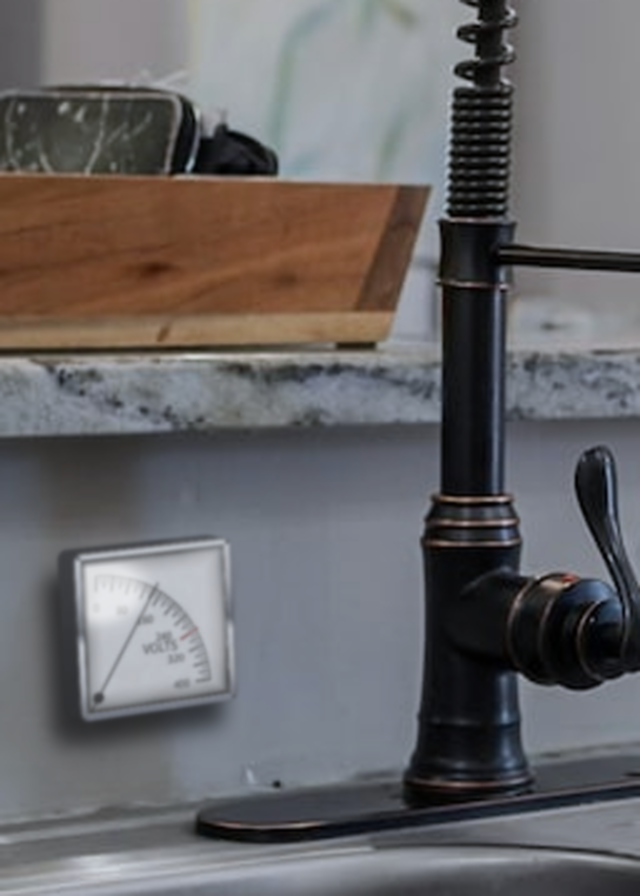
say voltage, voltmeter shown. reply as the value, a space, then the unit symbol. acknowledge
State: 140 V
